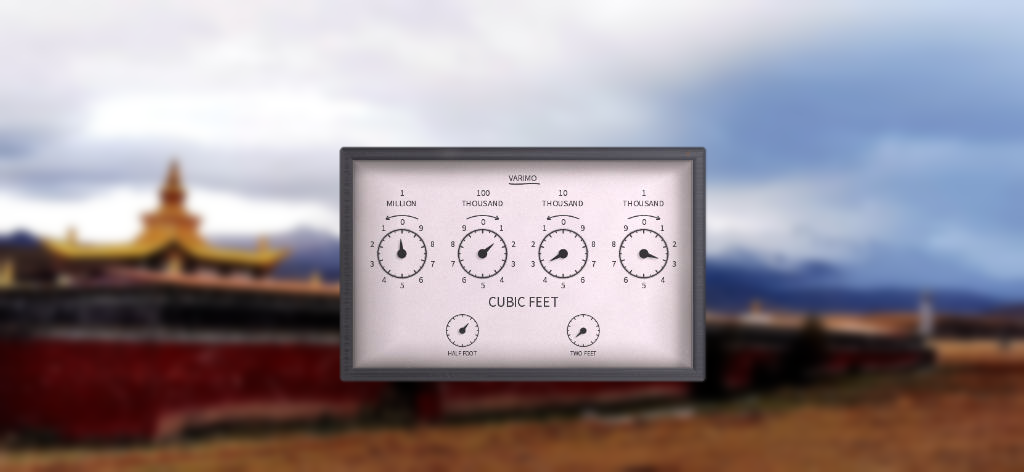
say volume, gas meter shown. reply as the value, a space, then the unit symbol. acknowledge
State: 13300 ft³
